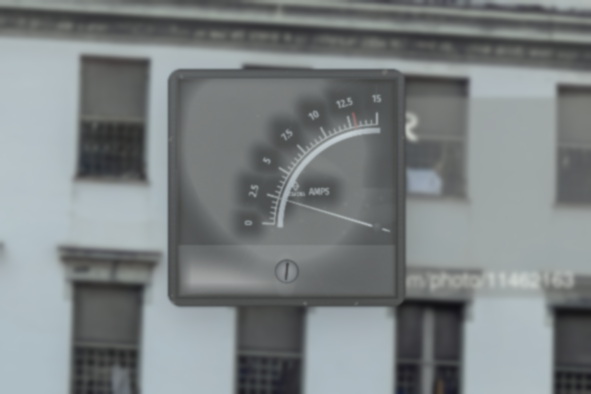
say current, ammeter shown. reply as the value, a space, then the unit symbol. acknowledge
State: 2.5 A
